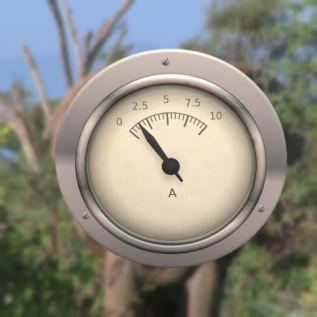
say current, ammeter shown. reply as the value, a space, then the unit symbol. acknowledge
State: 1.5 A
